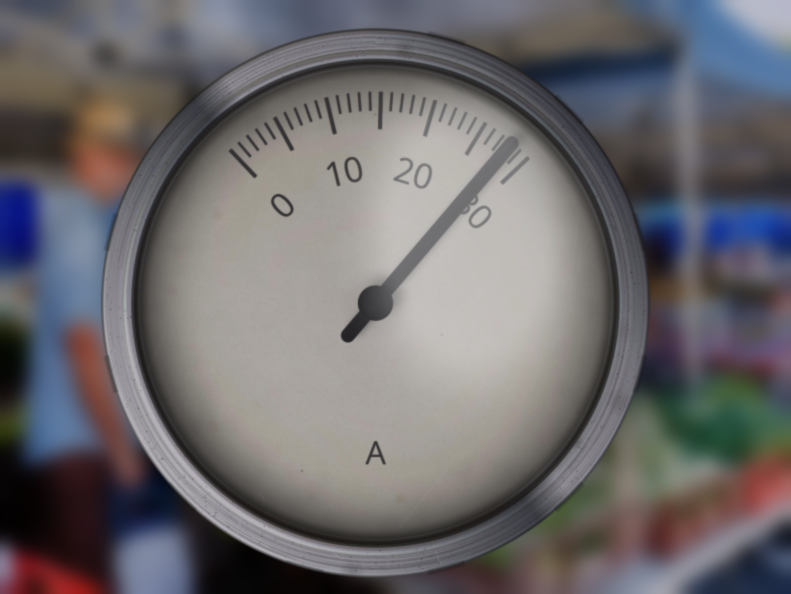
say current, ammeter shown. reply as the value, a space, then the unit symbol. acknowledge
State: 28 A
